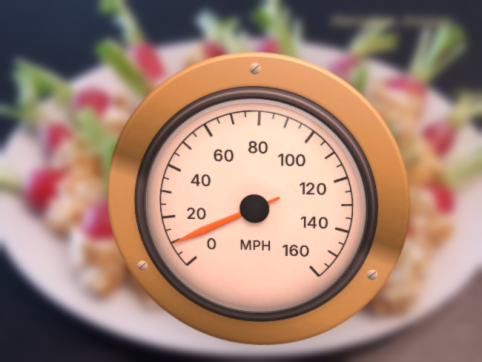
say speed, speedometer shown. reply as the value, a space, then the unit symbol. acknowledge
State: 10 mph
